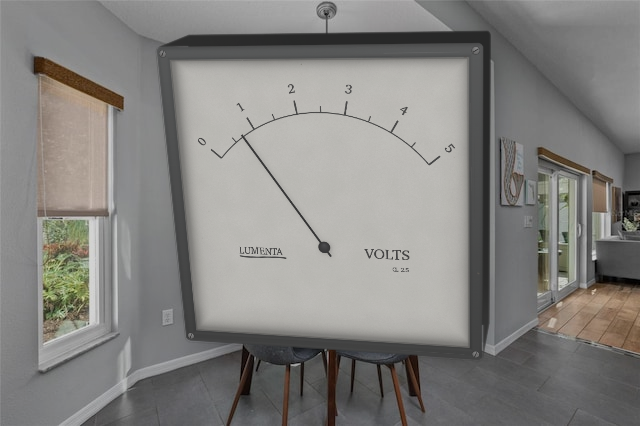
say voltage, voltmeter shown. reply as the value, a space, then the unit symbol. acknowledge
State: 0.75 V
